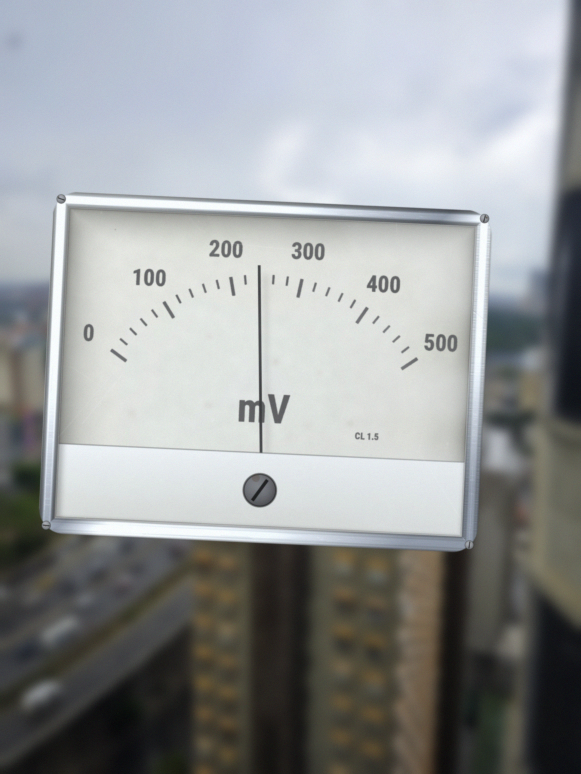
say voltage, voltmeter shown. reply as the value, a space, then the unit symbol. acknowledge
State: 240 mV
